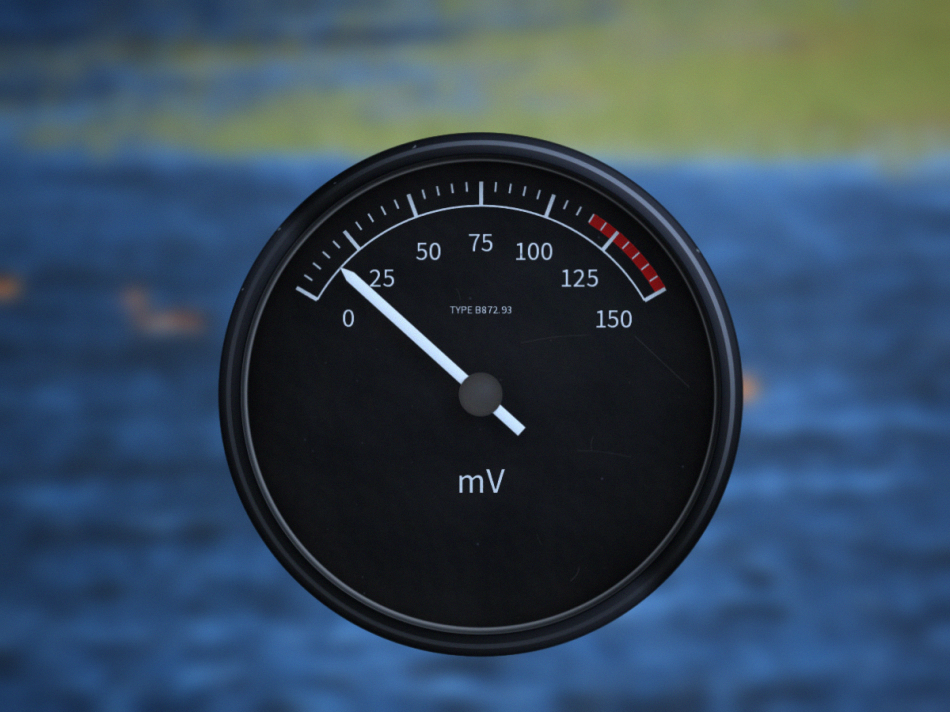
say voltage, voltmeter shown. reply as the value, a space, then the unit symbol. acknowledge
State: 15 mV
